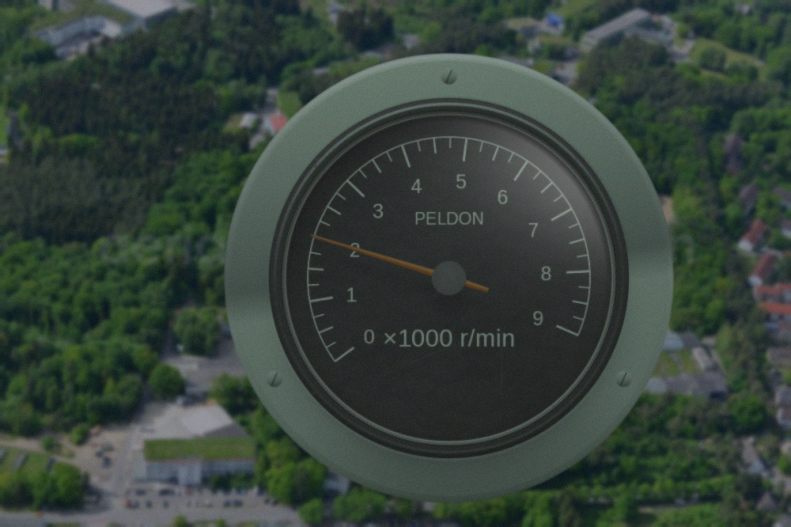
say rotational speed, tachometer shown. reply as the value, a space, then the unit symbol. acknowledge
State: 2000 rpm
